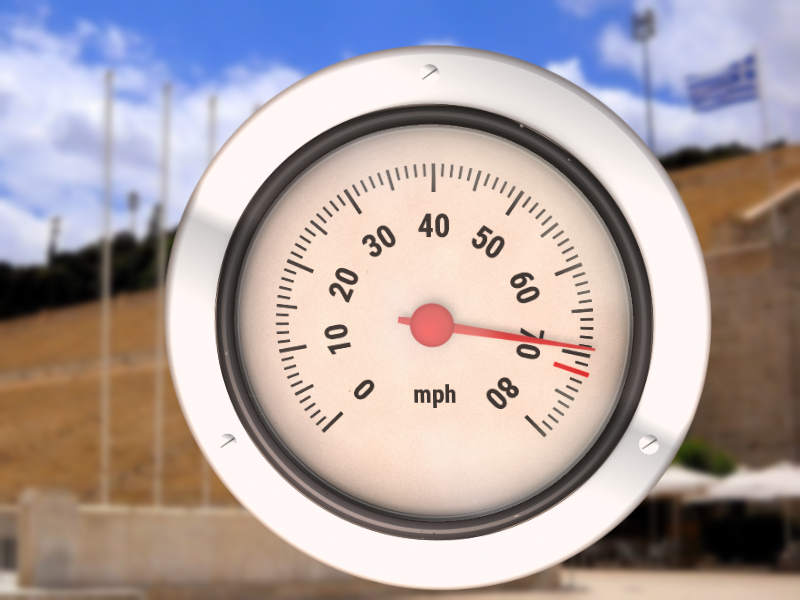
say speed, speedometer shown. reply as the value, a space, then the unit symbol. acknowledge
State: 69 mph
